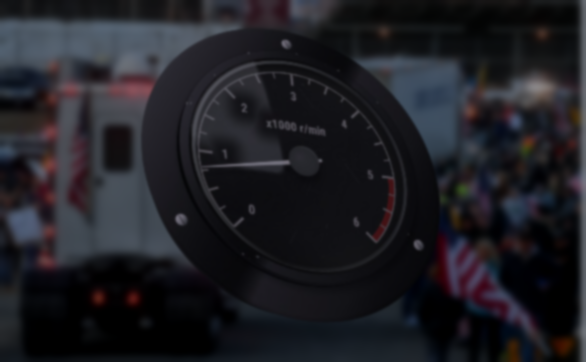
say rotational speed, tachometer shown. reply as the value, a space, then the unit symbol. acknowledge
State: 750 rpm
